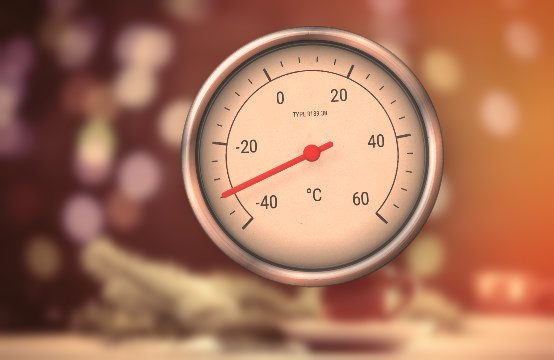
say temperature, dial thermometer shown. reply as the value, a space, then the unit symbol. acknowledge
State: -32 °C
